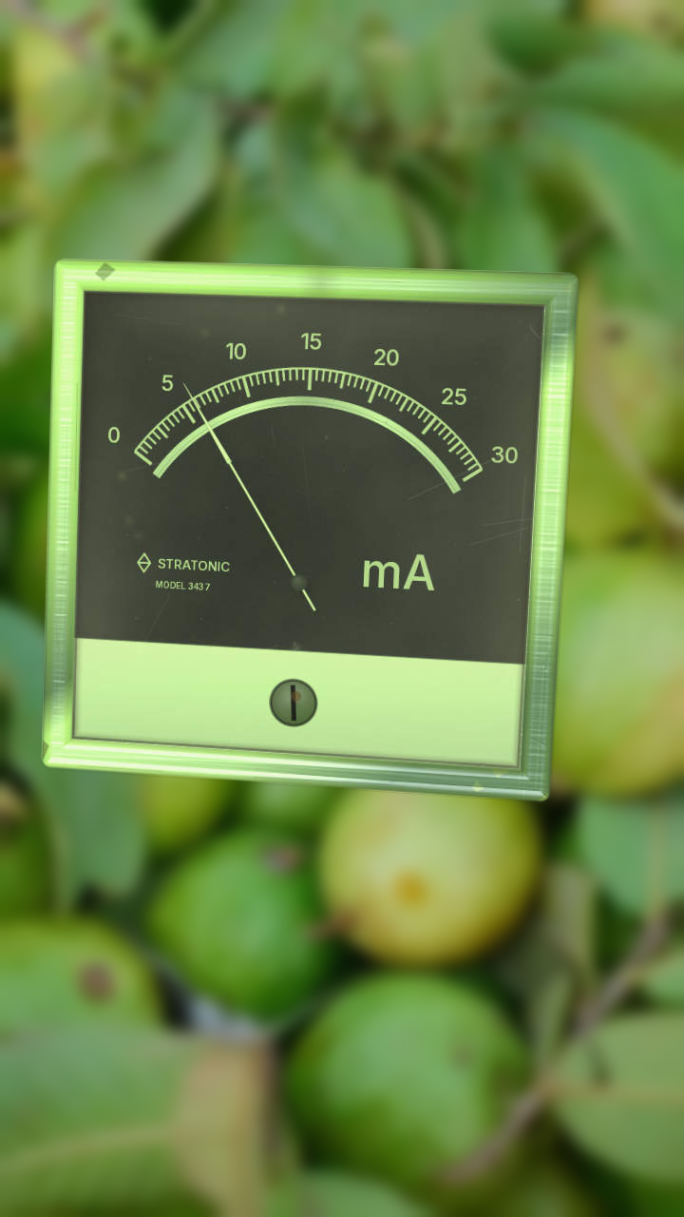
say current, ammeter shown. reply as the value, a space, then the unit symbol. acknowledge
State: 6 mA
